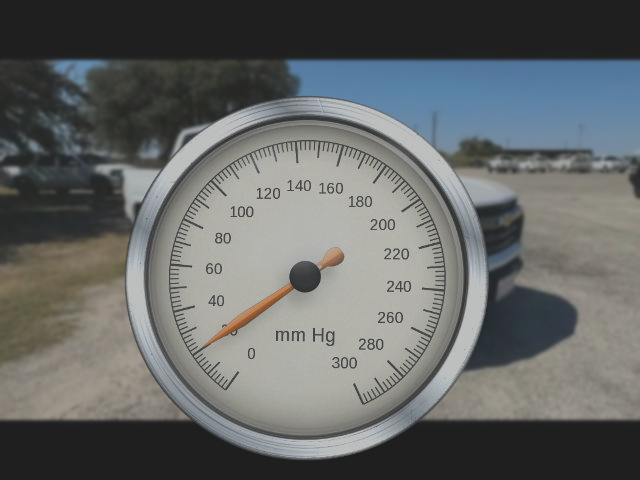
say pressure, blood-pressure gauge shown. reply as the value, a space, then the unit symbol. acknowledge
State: 20 mmHg
